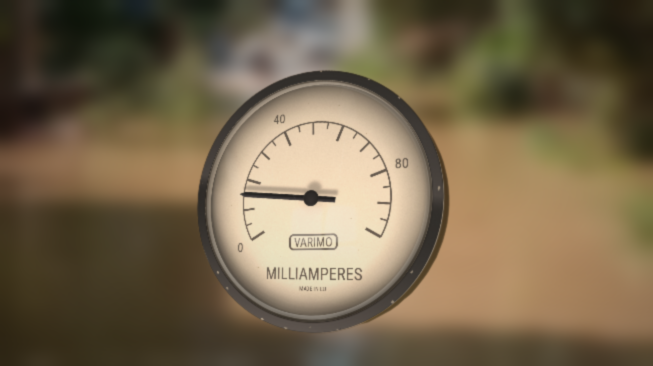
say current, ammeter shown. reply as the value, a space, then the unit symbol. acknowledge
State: 15 mA
